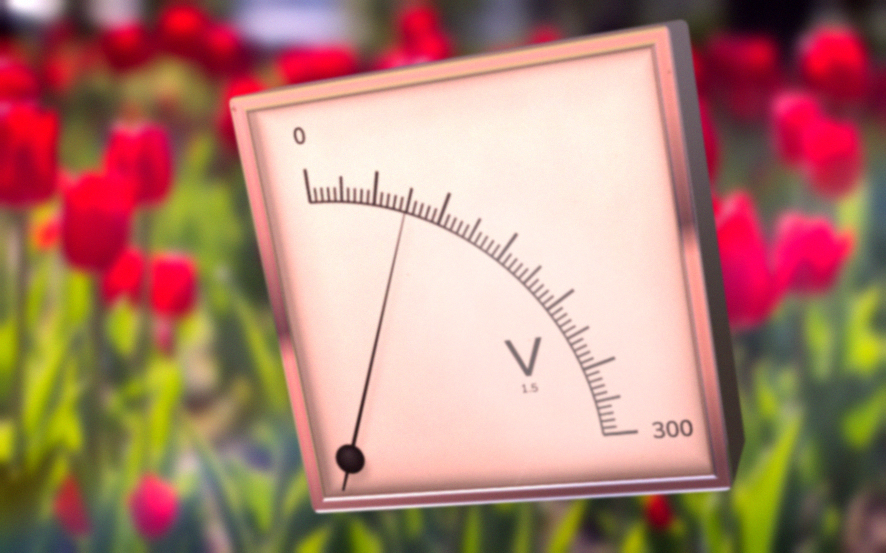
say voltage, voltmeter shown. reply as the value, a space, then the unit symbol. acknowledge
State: 75 V
